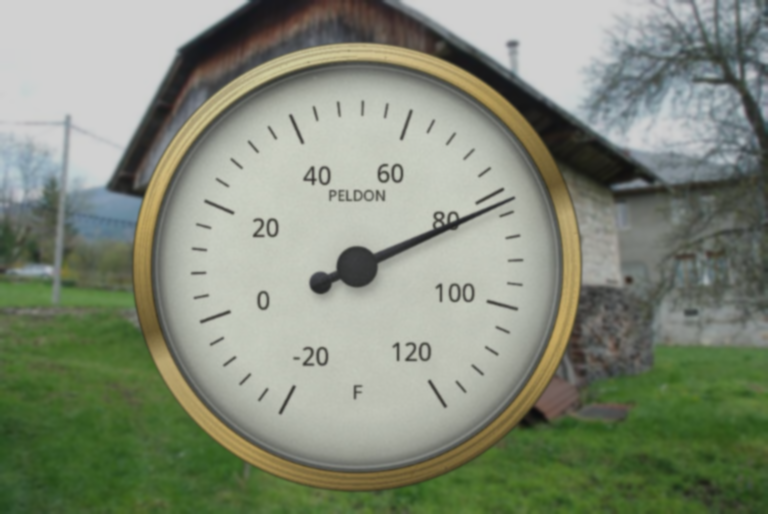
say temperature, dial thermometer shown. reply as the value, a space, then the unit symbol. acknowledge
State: 82 °F
